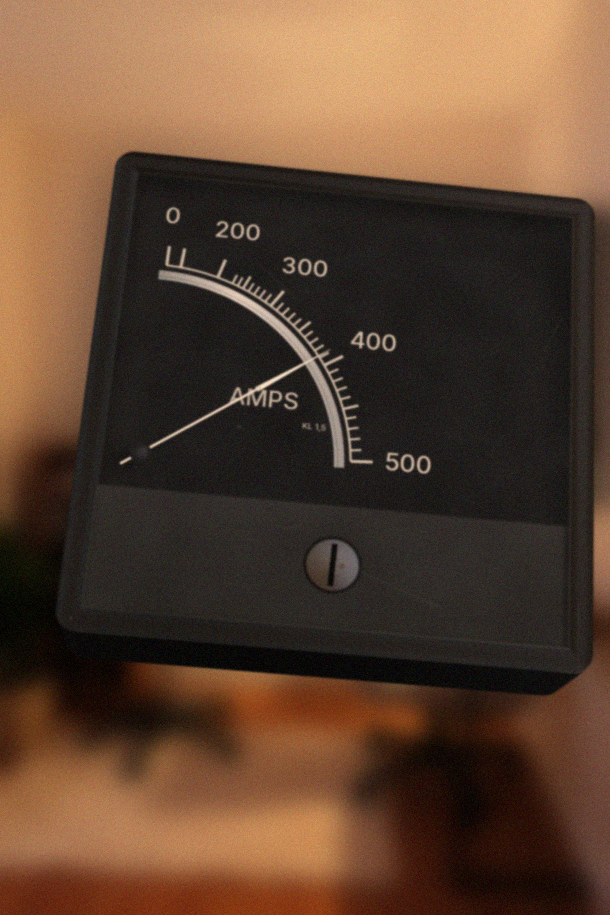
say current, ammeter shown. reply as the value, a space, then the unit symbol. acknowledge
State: 390 A
